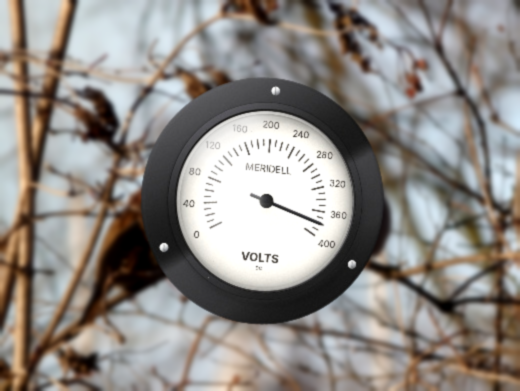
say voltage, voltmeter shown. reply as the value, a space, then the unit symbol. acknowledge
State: 380 V
